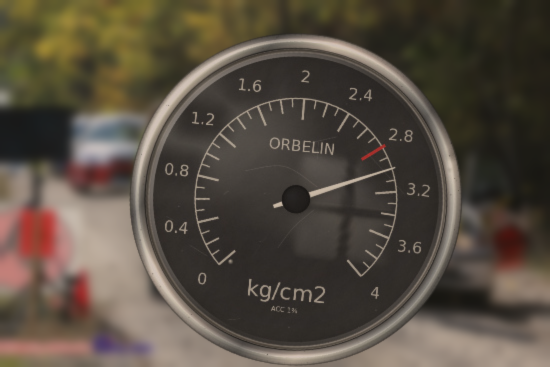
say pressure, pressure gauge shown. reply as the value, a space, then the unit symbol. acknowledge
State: 3 kg/cm²
